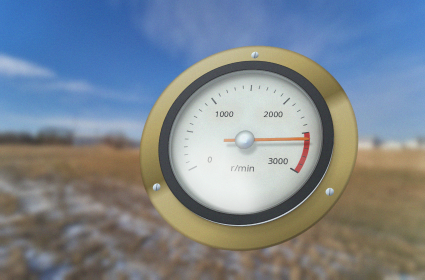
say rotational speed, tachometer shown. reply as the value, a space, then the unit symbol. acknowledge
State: 2600 rpm
